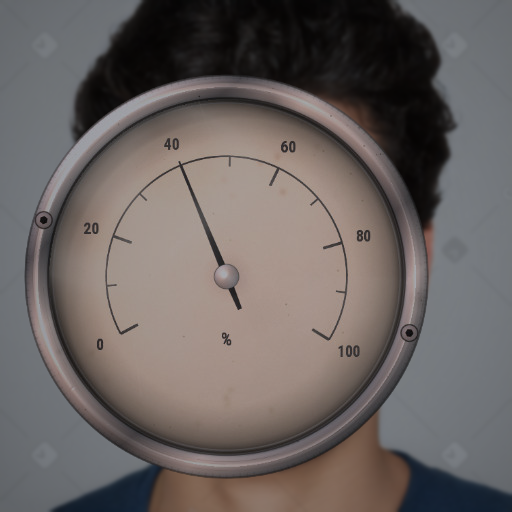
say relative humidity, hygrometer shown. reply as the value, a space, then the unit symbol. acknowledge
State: 40 %
